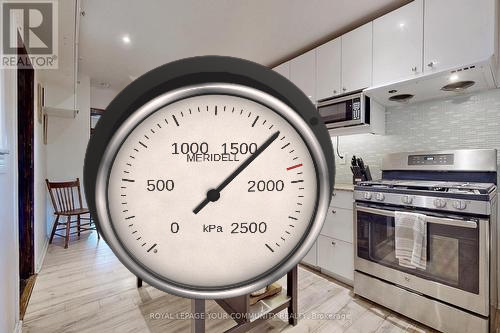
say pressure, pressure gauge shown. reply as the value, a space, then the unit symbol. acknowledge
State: 1650 kPa
